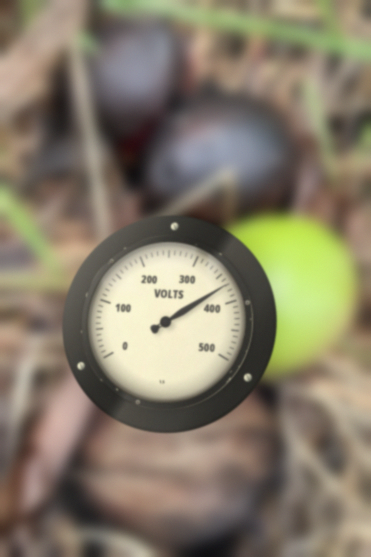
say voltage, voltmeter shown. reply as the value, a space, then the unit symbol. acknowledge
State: 370 V
